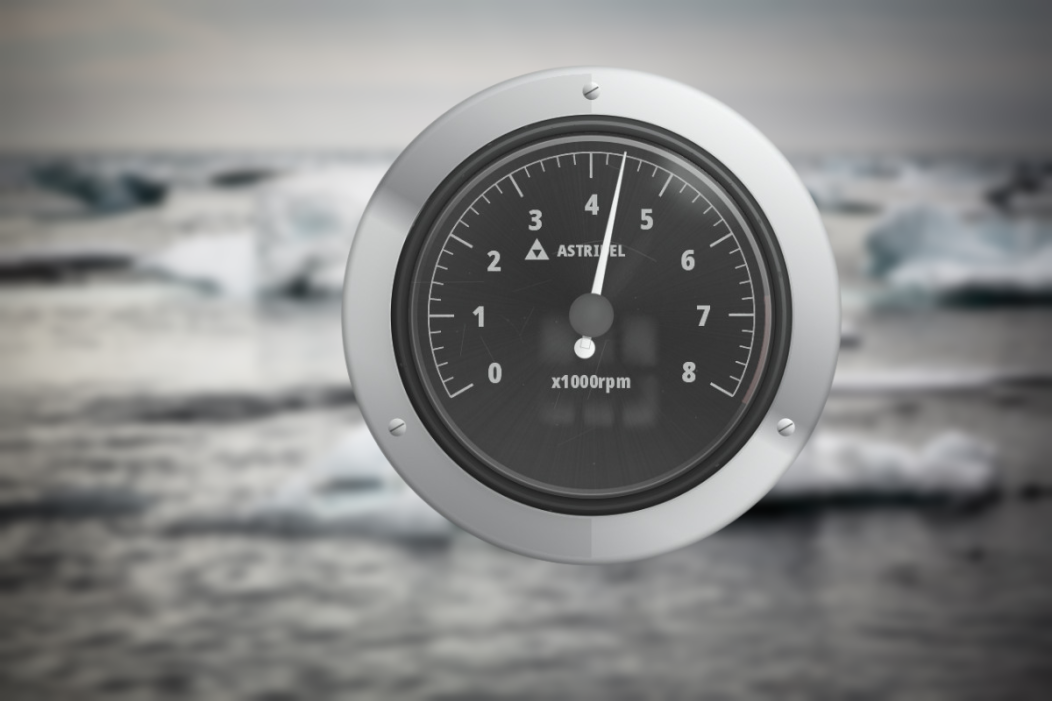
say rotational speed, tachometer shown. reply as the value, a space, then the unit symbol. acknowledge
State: 4400 rpm
